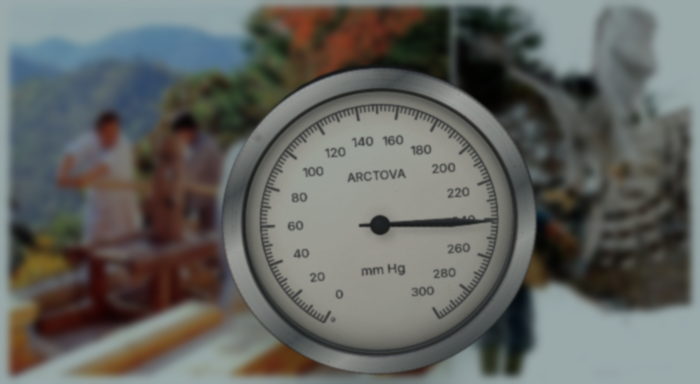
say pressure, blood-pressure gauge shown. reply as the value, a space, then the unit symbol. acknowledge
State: 240 mmHg
